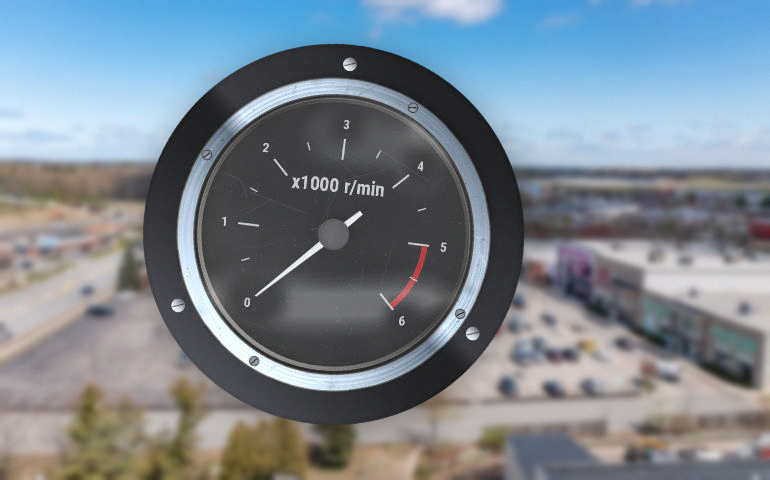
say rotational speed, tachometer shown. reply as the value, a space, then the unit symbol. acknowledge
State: 0 rpm
